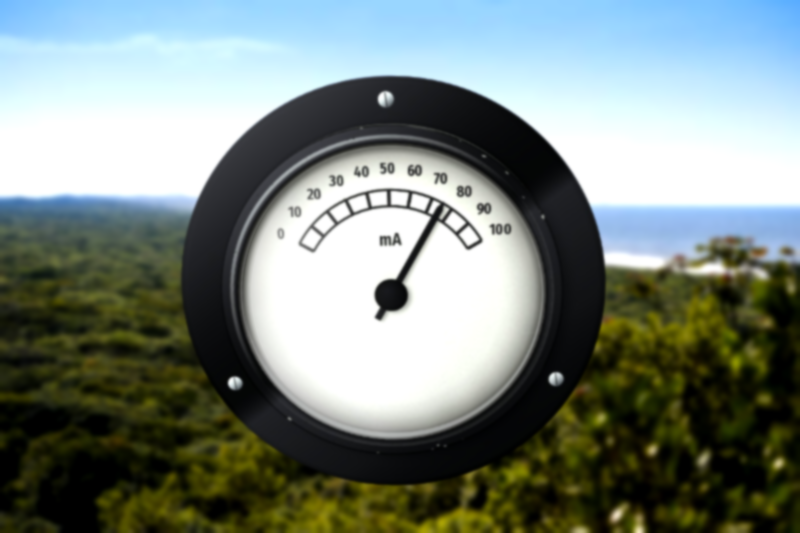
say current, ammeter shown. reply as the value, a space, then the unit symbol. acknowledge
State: 75 mA
